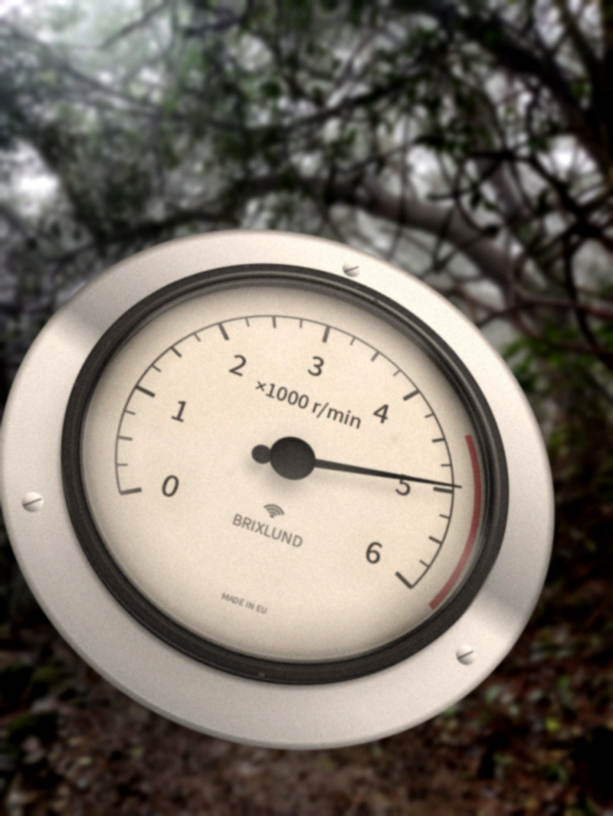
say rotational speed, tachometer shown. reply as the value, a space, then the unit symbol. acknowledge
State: 5000 rpm
